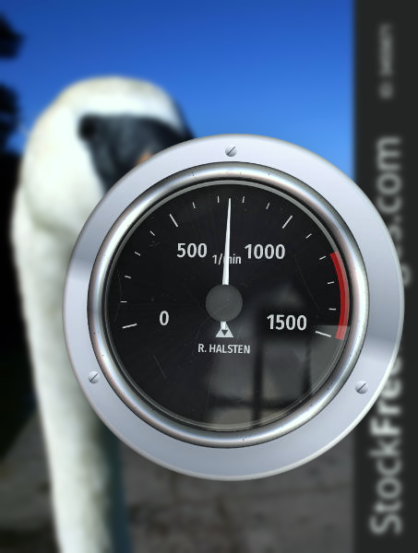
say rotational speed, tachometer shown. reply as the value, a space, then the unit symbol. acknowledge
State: 750 rpm
